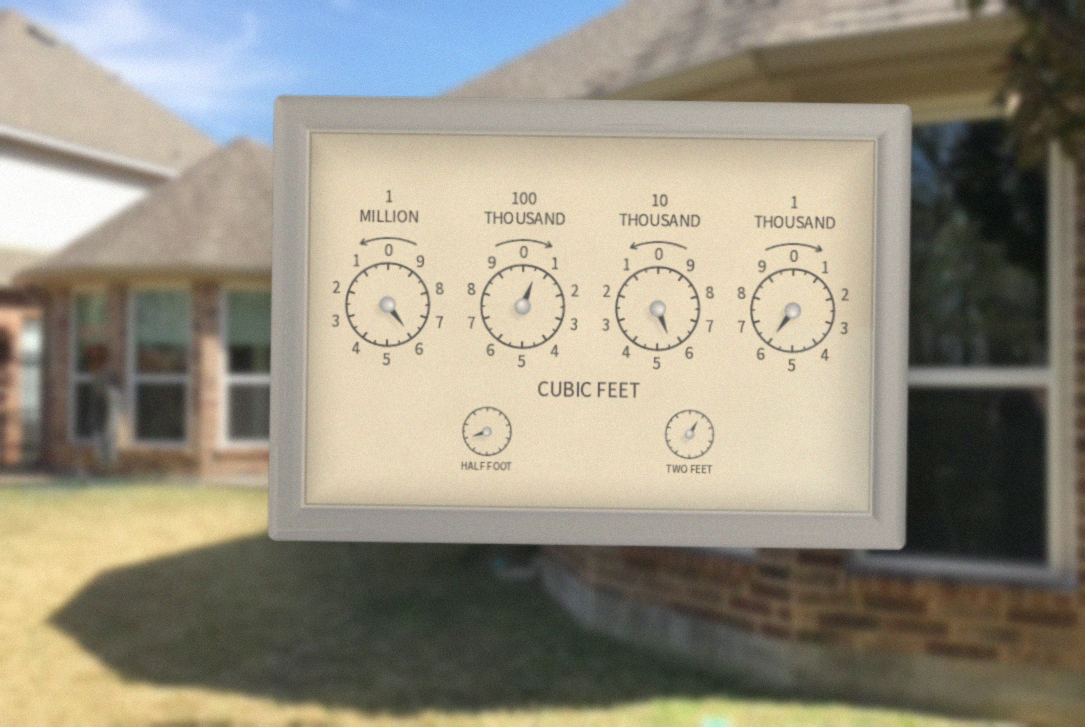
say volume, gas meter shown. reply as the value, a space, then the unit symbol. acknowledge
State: 605600 ft³
